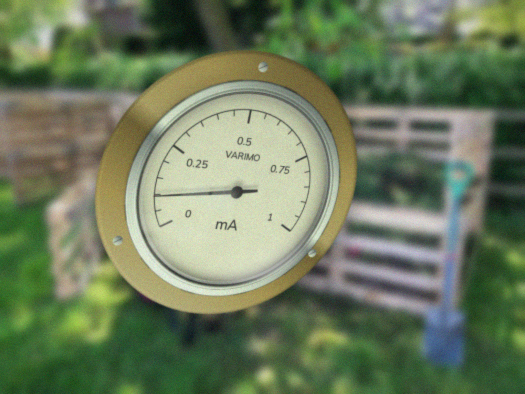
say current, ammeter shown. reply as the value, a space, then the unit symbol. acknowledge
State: 0.1 mA
